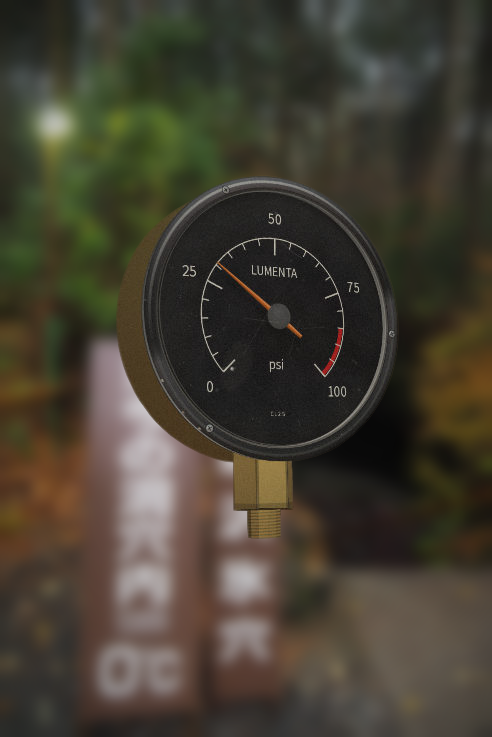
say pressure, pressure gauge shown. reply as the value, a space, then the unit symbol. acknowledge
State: 30 psi
